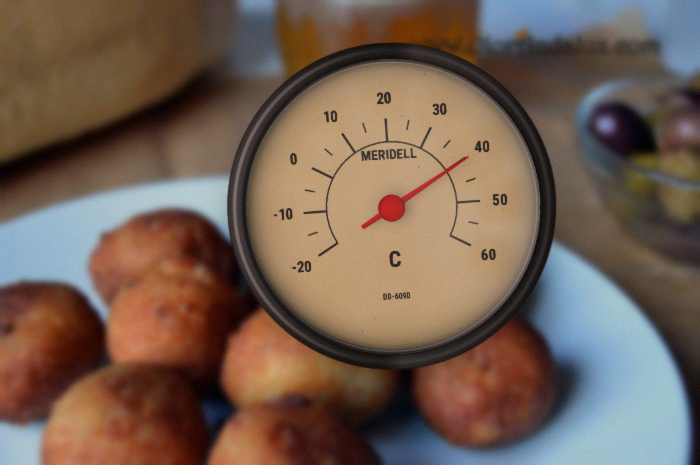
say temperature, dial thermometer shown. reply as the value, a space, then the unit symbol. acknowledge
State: 40 °C
